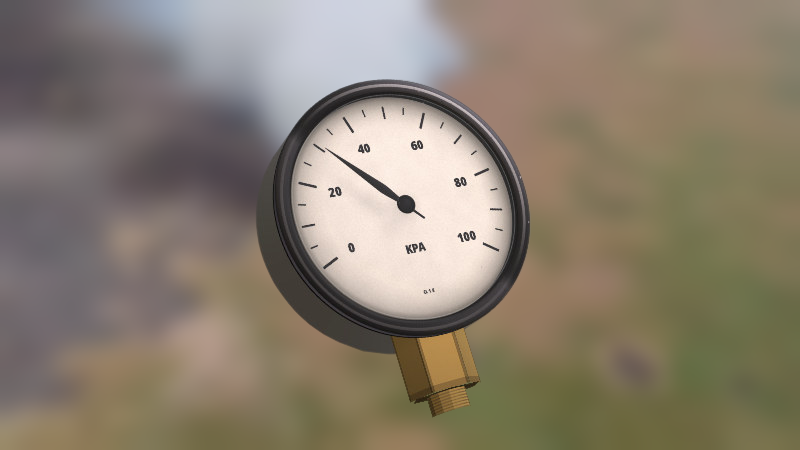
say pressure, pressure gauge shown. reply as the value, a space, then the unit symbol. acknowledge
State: 30 kPa
